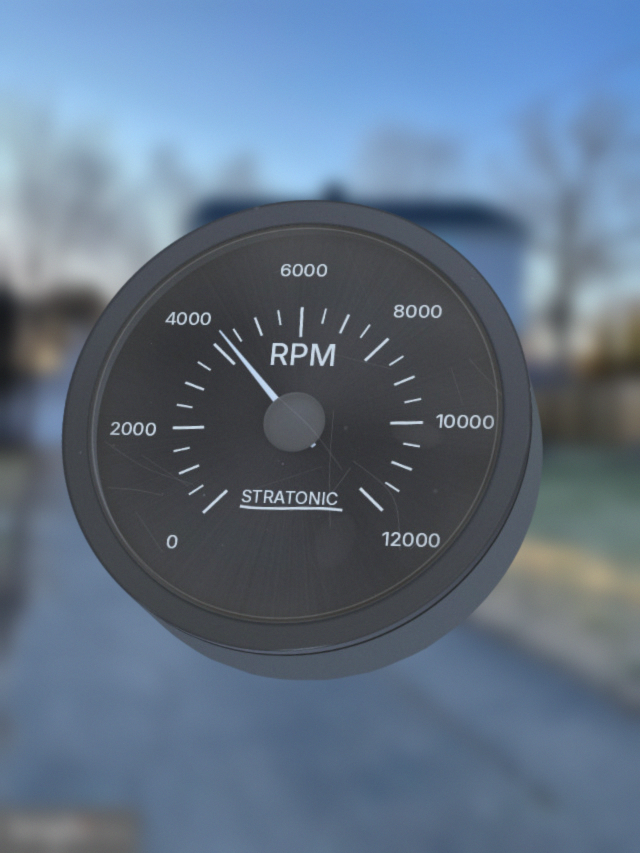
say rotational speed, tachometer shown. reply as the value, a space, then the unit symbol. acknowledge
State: 4250 rpm
